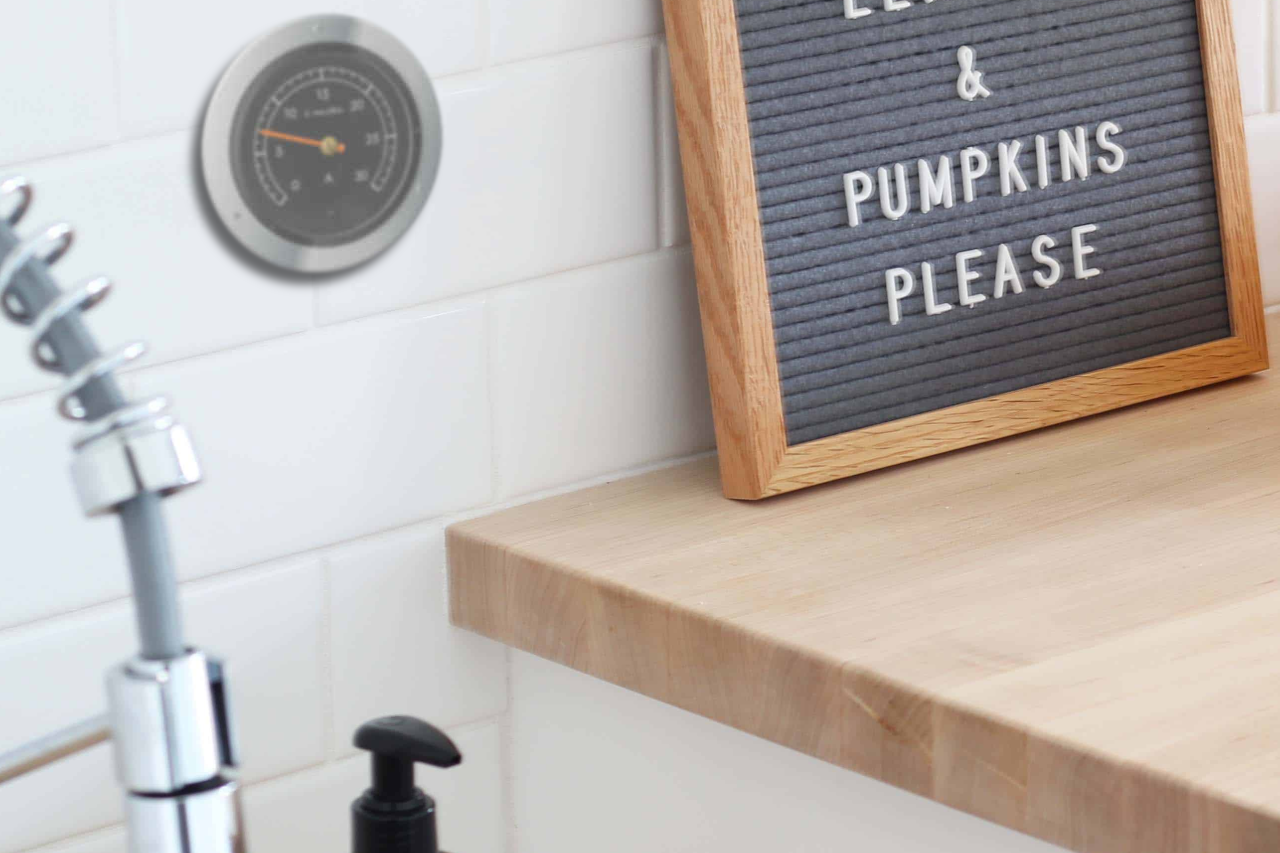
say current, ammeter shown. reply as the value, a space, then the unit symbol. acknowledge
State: 7 A
